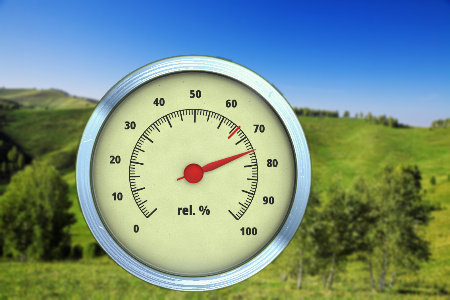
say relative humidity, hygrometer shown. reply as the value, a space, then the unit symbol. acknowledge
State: 75 %
